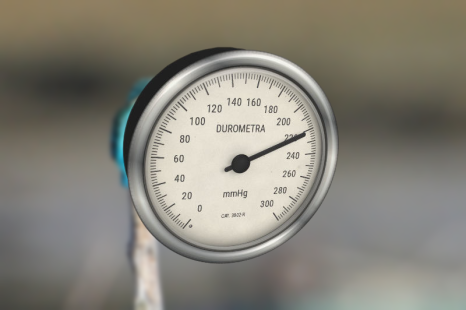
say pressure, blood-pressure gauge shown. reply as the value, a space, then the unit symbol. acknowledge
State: 220 mmHg
